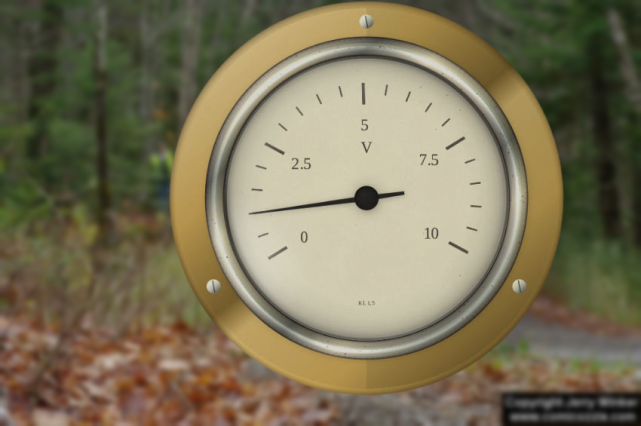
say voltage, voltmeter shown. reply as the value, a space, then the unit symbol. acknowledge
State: 1 V
